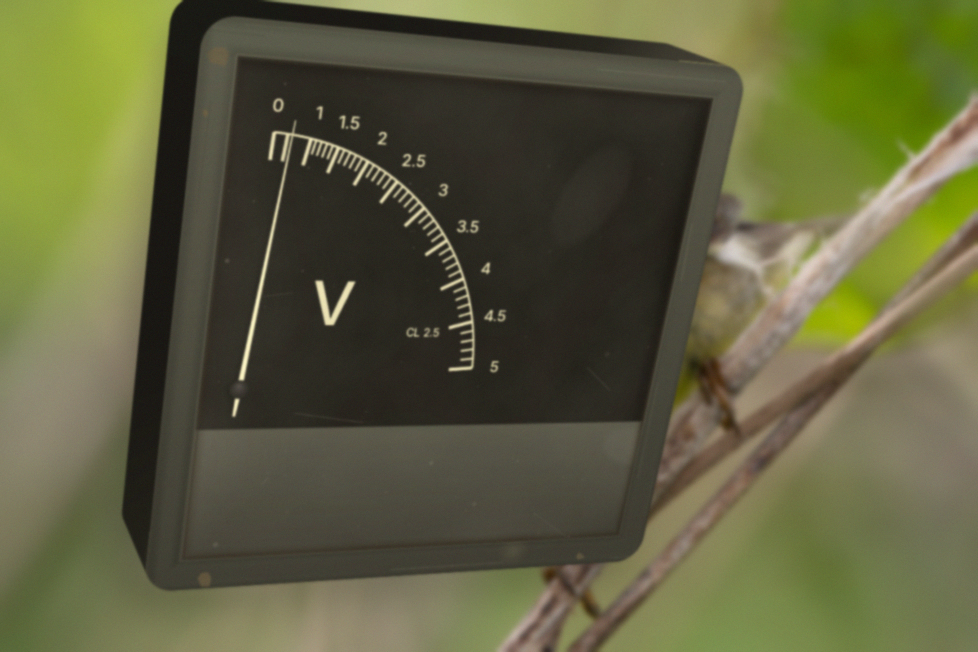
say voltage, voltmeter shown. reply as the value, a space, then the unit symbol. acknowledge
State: 0.5 V
